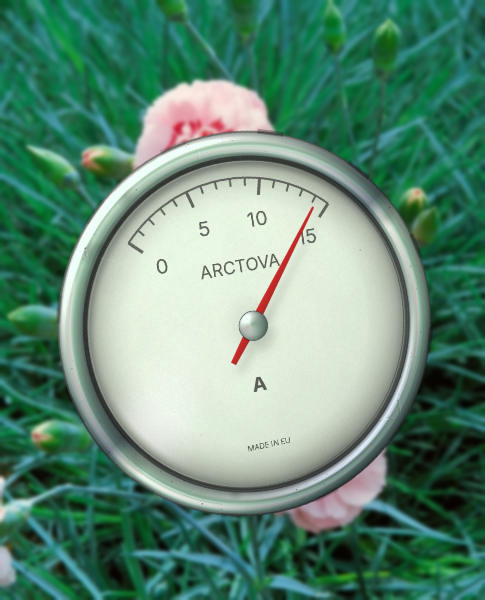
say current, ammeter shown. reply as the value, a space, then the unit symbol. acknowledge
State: 14 A
